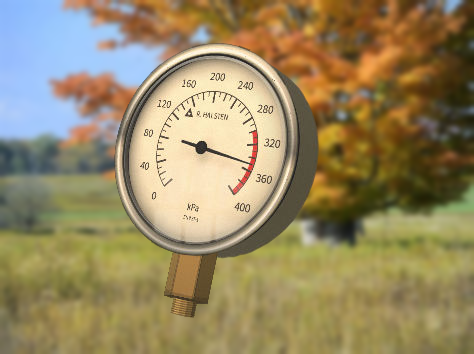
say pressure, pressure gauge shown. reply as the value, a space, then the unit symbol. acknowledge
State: 350 kPa
